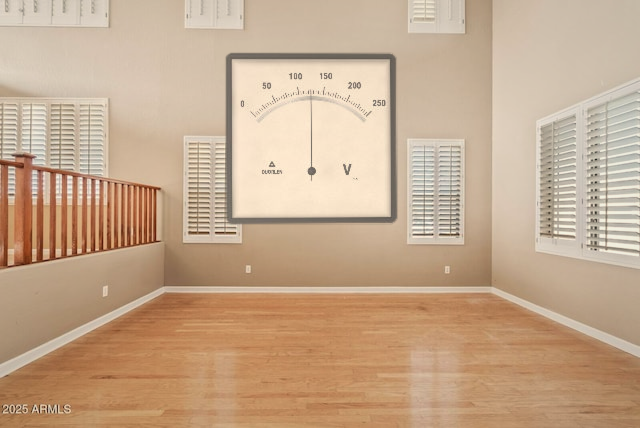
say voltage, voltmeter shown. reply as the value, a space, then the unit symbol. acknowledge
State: 125 V
